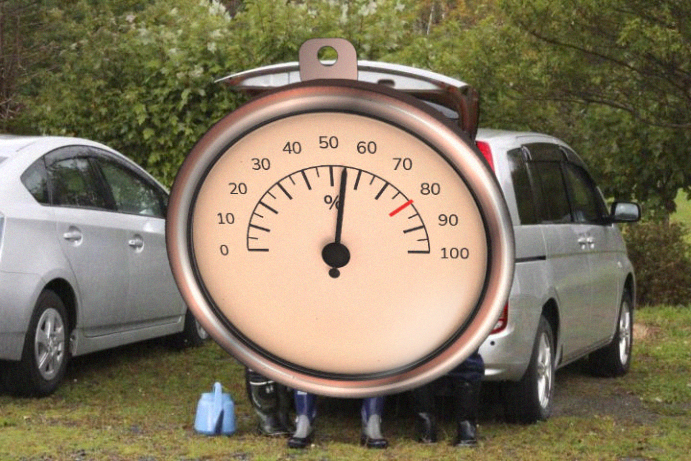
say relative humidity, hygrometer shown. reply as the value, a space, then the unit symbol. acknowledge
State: 55 %
